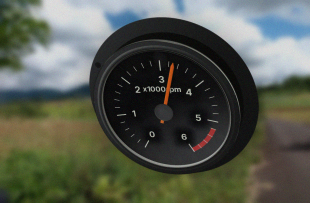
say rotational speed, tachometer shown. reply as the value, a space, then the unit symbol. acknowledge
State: 3300 rpm
